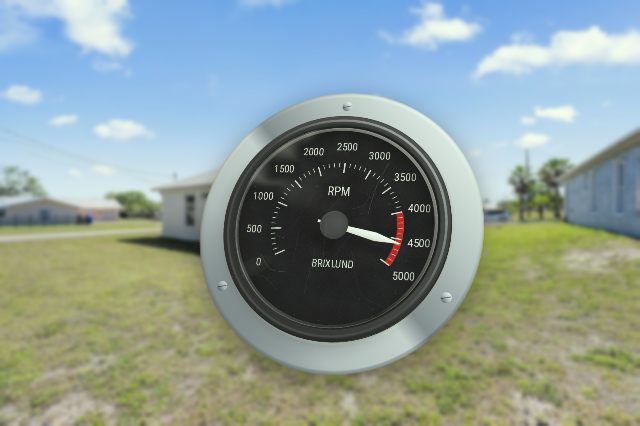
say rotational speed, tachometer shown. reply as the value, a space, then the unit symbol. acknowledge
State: 4600 rpm
